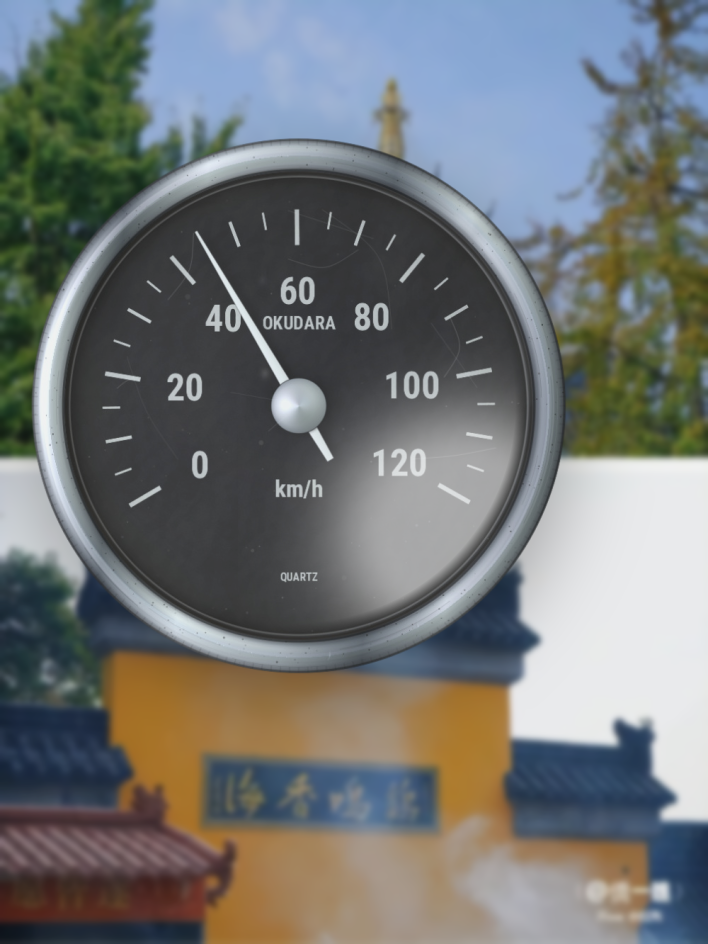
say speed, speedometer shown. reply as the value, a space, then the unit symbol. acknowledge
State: 45 km/h
